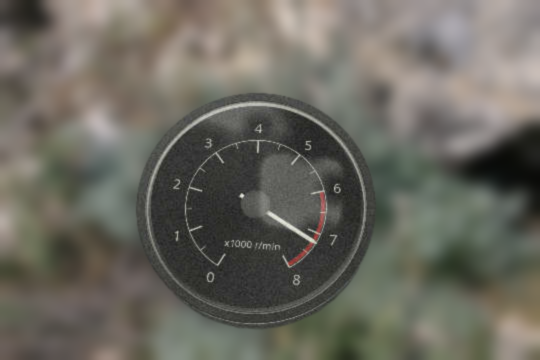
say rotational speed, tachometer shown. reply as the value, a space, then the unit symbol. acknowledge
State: 7250 rpm
